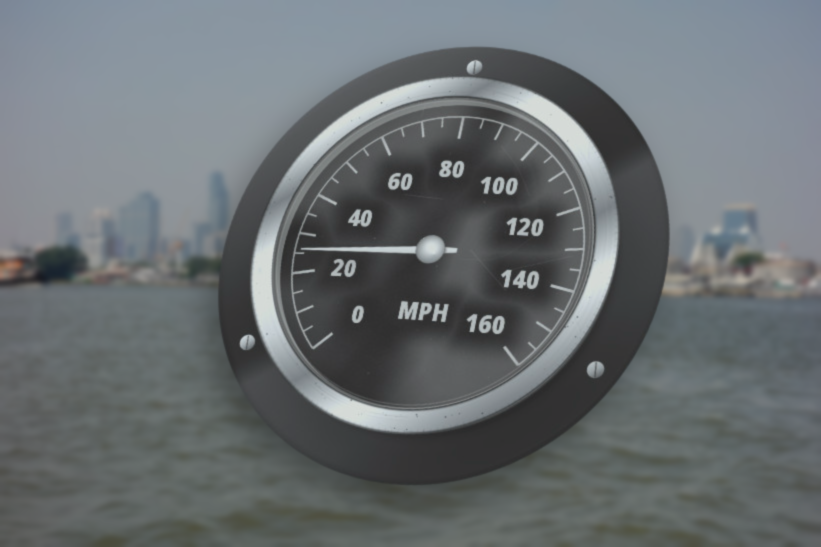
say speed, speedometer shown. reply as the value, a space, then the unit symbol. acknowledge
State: 25 mph
